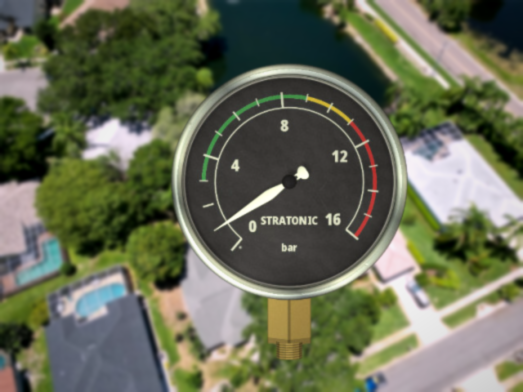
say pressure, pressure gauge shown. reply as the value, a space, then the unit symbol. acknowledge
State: 1 bar
